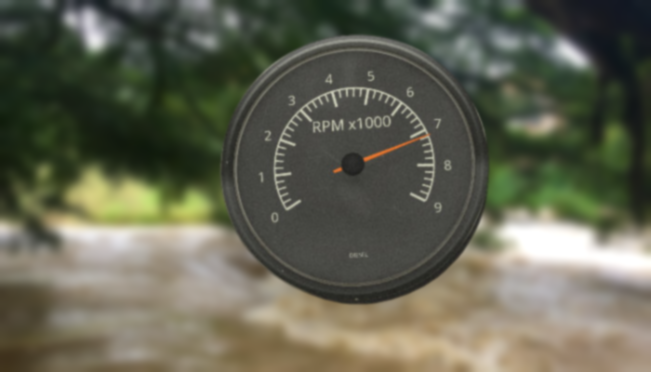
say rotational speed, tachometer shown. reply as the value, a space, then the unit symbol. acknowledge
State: 7200 rpm
